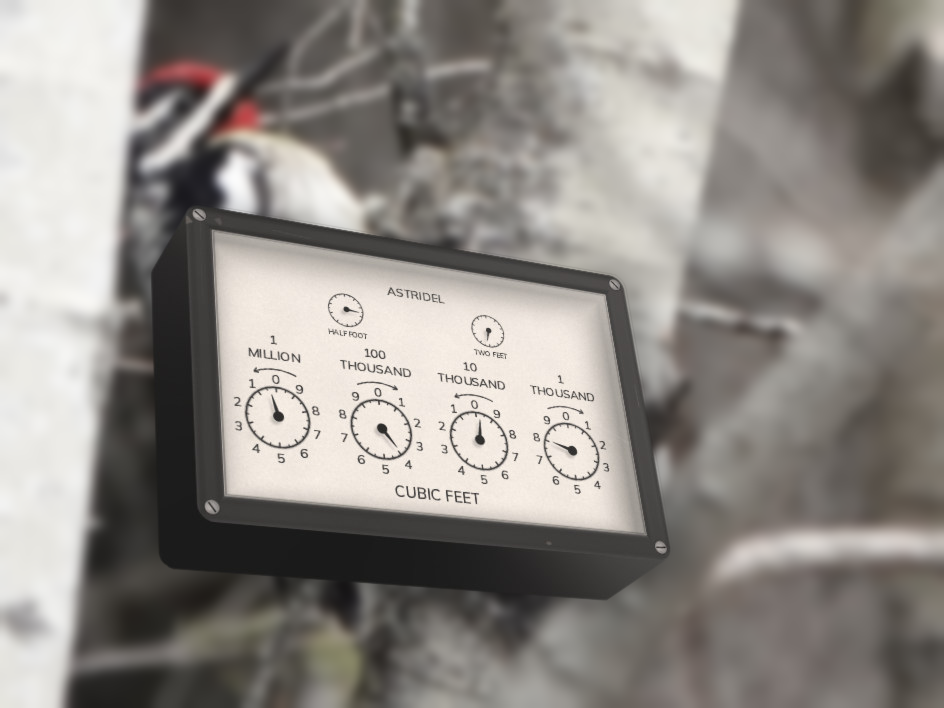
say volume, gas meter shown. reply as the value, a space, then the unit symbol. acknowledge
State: 39800 ft³
